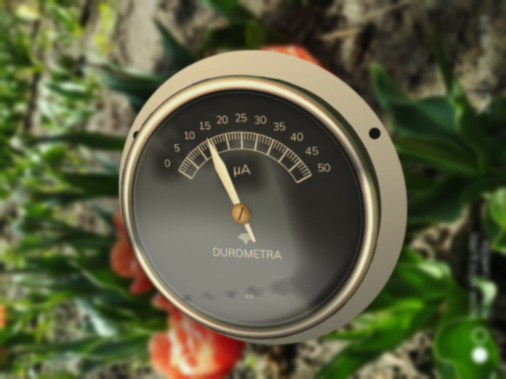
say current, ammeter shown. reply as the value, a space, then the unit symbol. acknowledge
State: 15 µA
